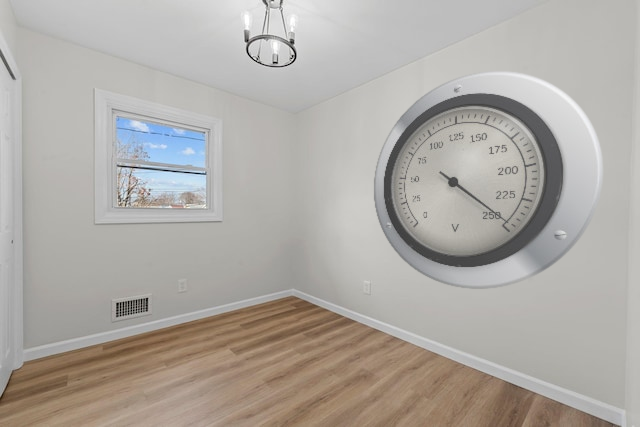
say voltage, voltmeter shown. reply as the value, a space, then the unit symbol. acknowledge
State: 245 V
